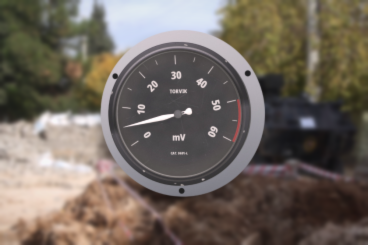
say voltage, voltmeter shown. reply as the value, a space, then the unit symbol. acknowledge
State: 5 mV
